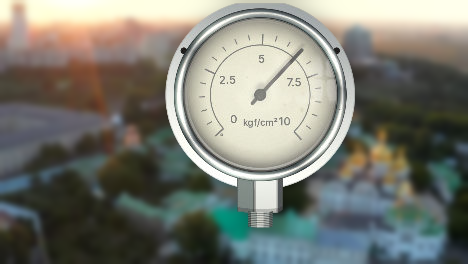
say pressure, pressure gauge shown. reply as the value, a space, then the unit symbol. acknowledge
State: 6.5 kg/cm²
